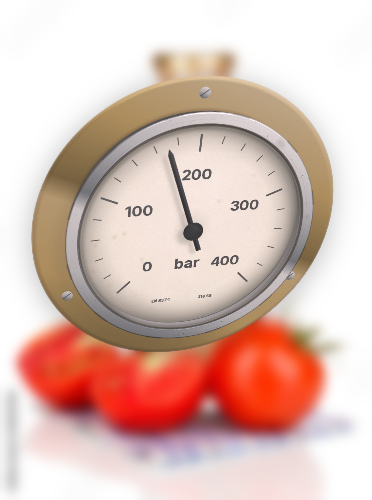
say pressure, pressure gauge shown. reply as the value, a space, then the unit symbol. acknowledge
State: 170 bar
